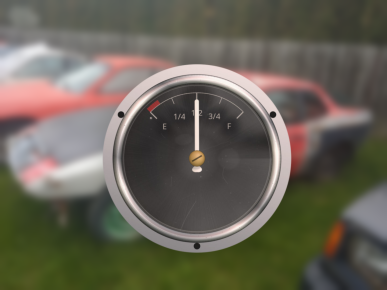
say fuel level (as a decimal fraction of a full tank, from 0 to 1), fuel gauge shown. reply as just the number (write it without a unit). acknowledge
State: 0.5
